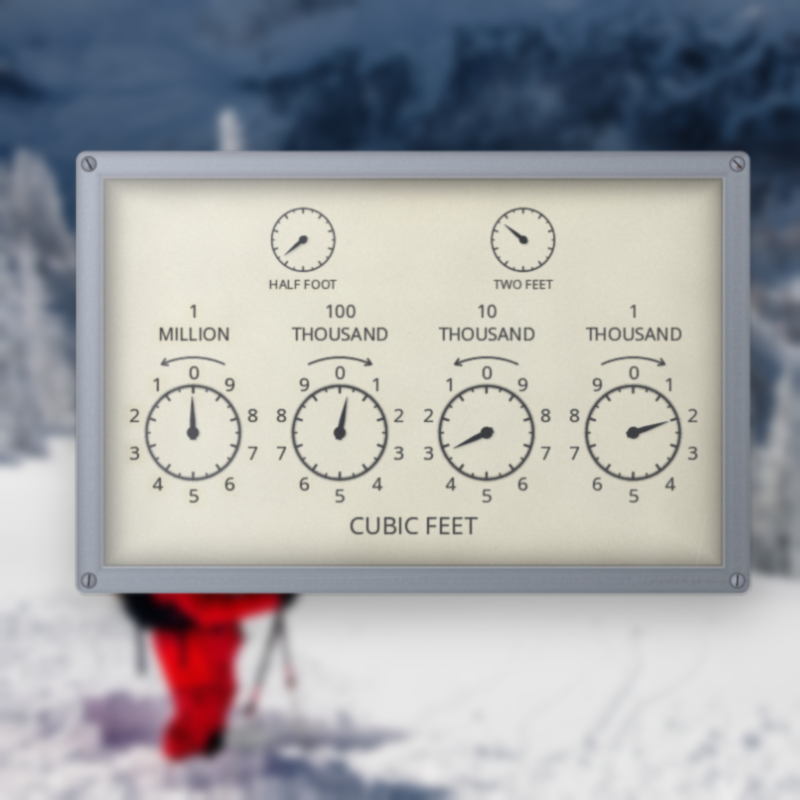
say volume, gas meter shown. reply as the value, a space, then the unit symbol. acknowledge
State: 3200 ft³
